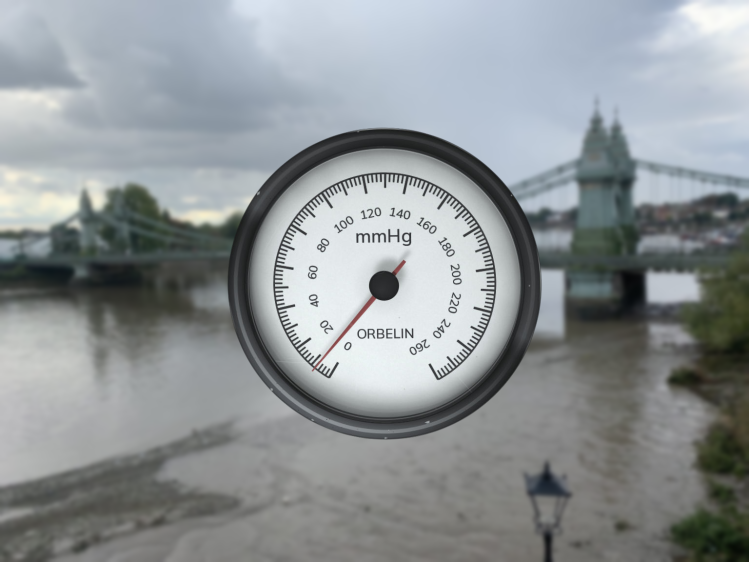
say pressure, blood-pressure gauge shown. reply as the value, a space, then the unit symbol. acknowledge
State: 8 mmHg
